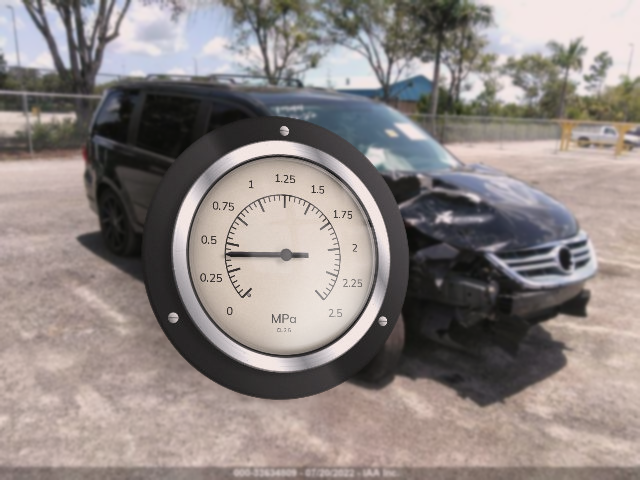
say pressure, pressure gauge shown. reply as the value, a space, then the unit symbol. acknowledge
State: 0.4 MPa
